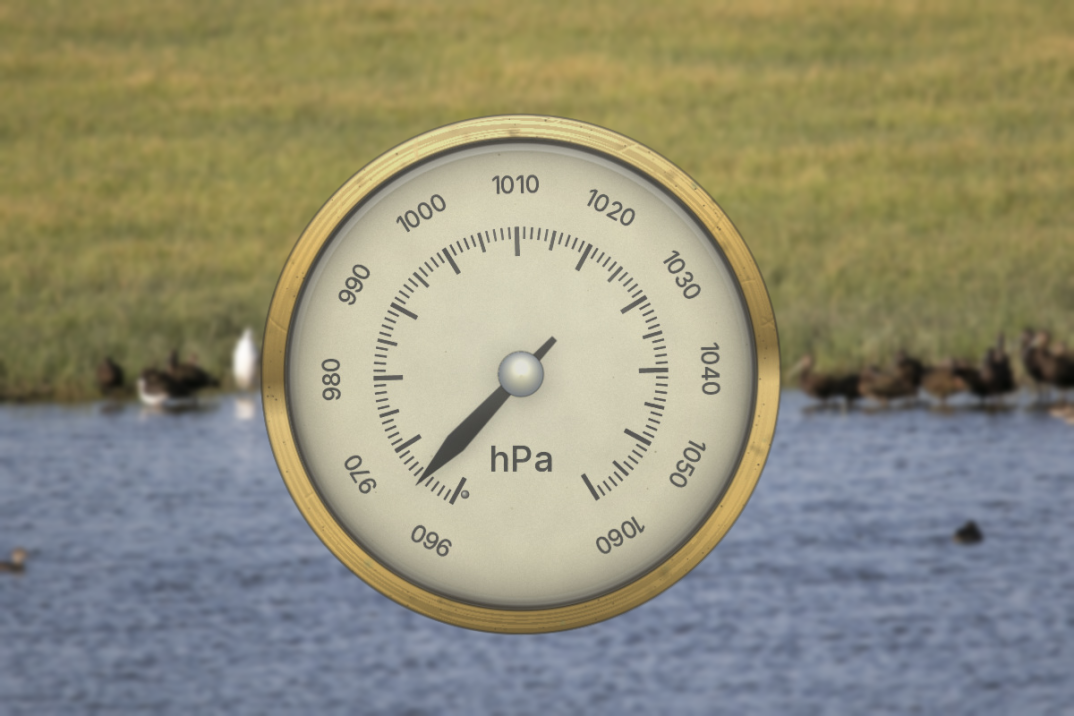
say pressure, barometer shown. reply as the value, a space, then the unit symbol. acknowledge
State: 965 hPa
